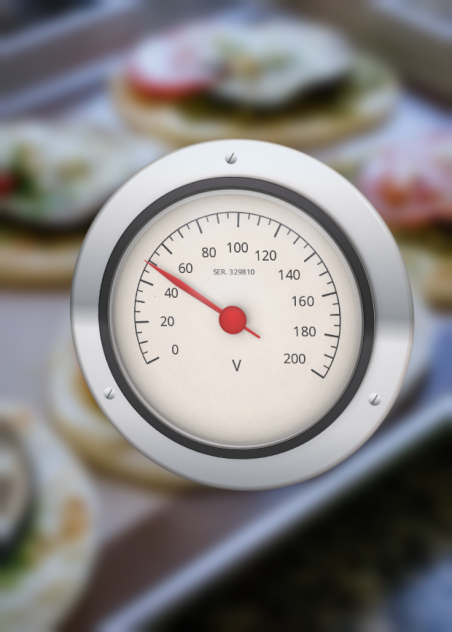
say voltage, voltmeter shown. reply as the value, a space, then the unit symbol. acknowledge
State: 50 V
